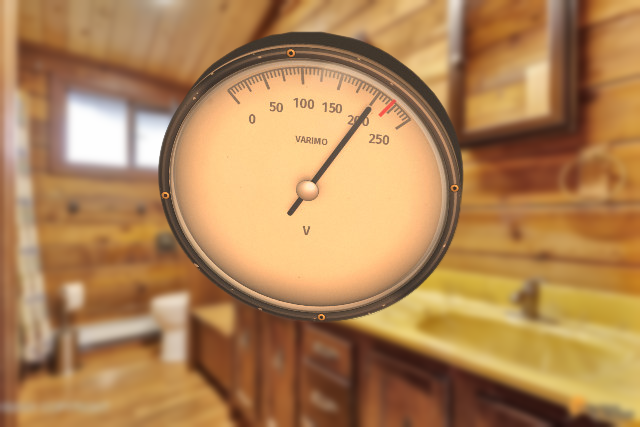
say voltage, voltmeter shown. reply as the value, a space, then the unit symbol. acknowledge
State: 200 V
